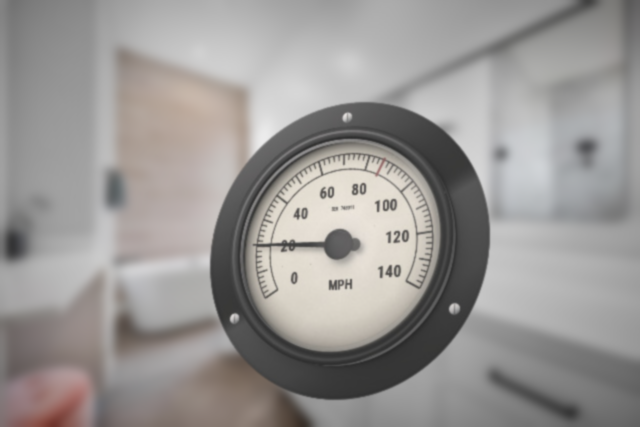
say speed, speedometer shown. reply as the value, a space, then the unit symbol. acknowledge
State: 20 mph
